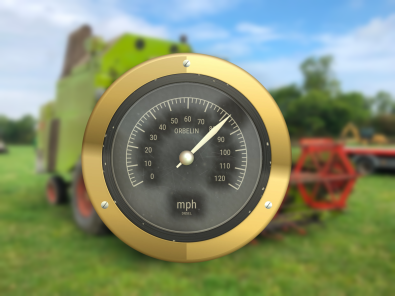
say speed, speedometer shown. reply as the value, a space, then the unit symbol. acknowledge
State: 82 mph
